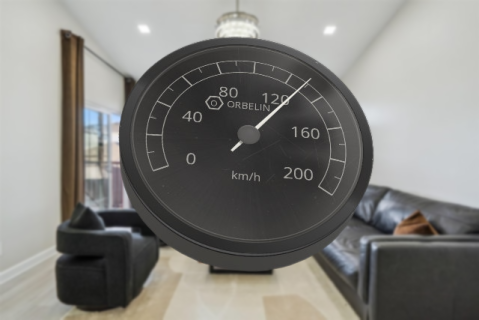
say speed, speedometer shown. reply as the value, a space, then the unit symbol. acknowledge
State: 130 km/h
